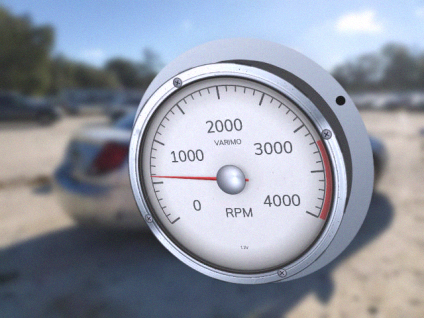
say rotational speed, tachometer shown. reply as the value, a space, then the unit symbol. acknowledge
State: 600 rpm
